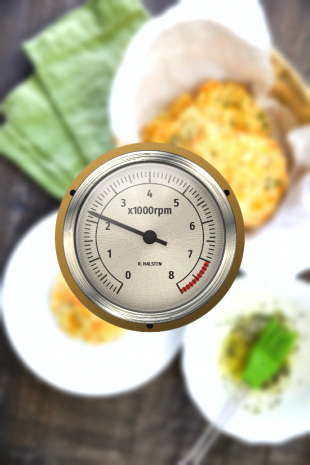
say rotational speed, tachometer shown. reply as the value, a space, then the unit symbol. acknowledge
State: 2200 rpm
